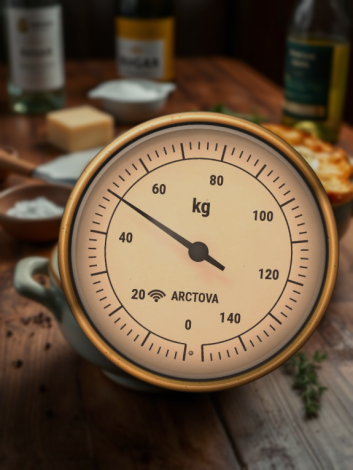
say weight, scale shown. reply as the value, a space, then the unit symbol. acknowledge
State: 50 kg
